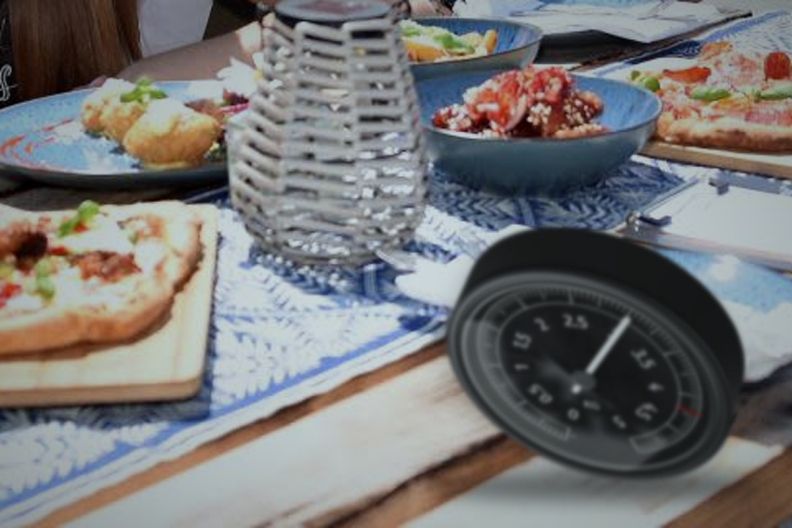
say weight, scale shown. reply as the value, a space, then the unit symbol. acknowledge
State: 3 kg
